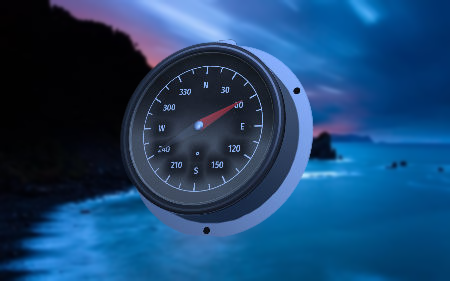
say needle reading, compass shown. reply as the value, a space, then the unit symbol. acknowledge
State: 60 °
